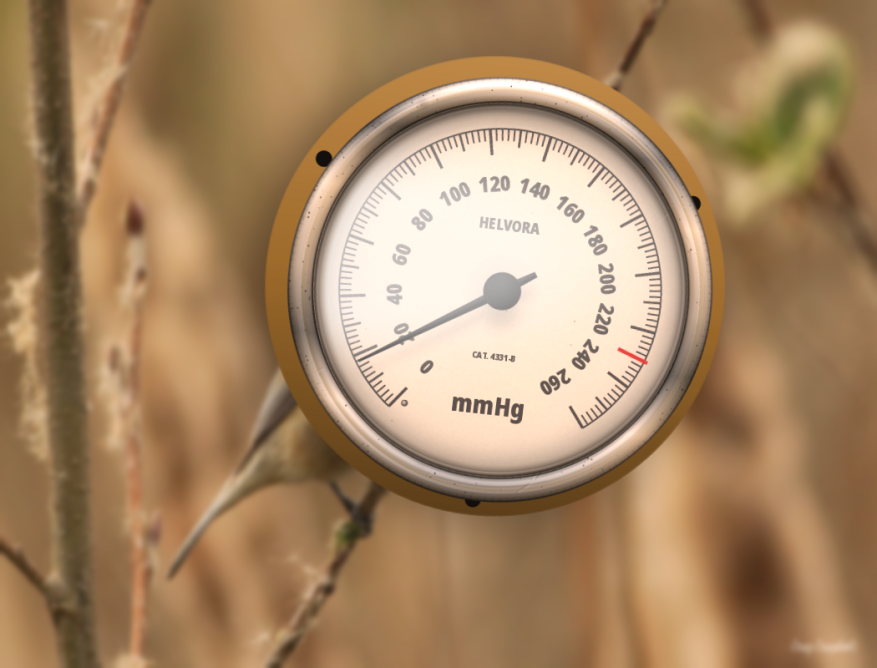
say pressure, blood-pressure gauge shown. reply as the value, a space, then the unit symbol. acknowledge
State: 18 mmHg
